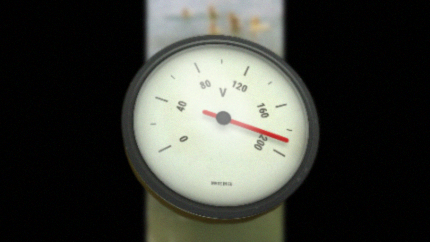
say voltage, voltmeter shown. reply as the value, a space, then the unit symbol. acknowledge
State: 190 V
